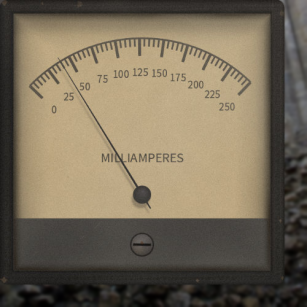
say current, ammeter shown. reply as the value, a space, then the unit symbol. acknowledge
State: 40 mA
